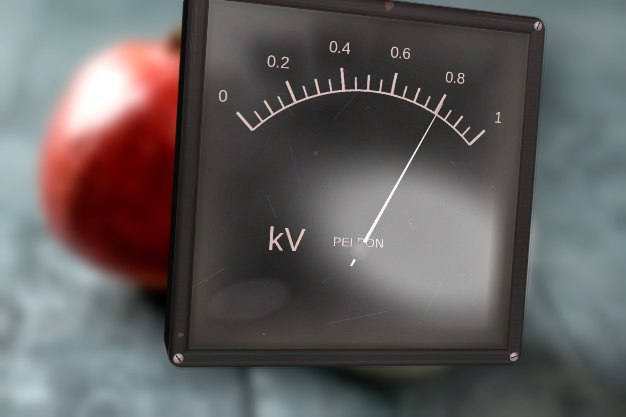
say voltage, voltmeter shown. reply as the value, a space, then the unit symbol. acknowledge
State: 0.8 kV
